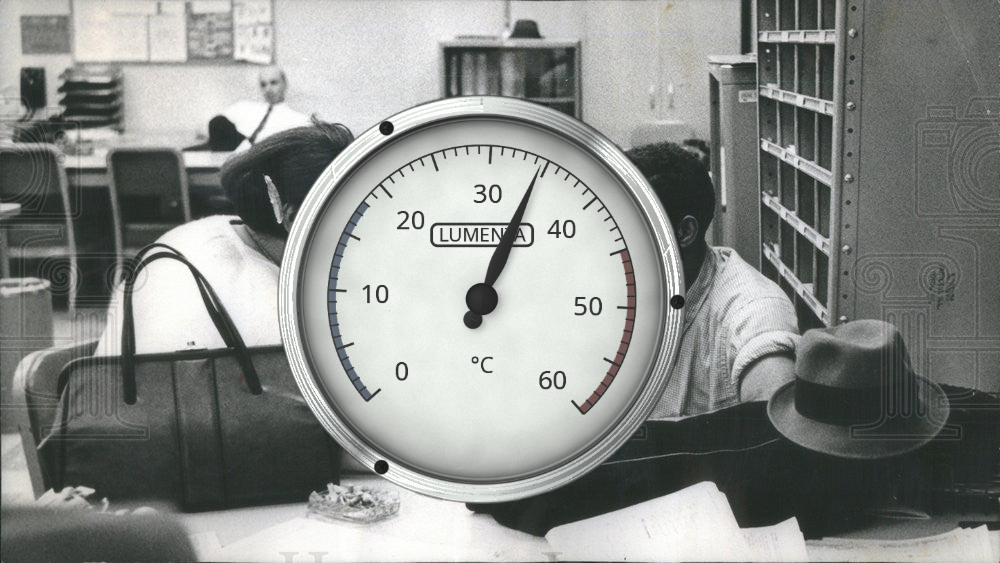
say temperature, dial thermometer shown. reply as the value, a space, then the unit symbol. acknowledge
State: 34.5 °C
